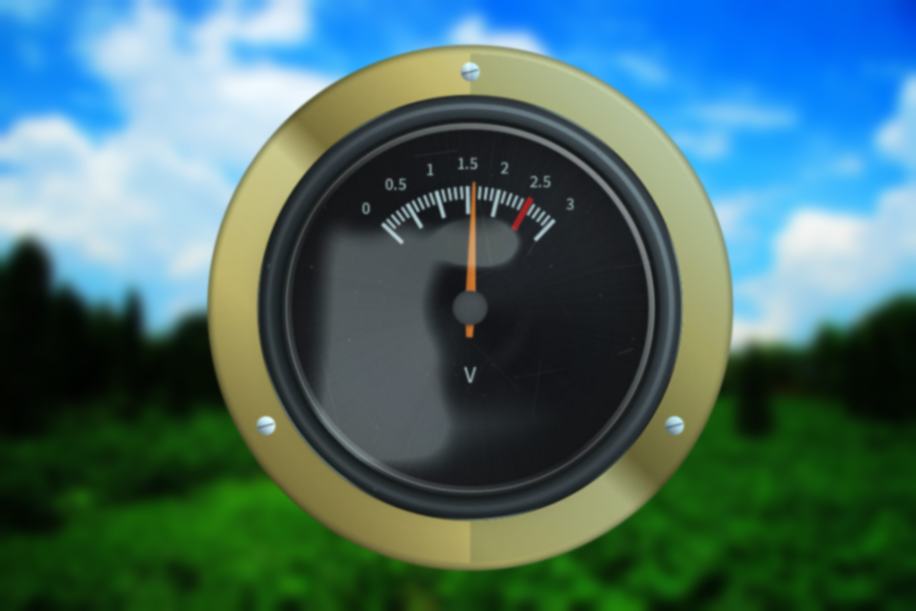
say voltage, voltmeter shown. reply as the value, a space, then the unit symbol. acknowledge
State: 1.6 V
